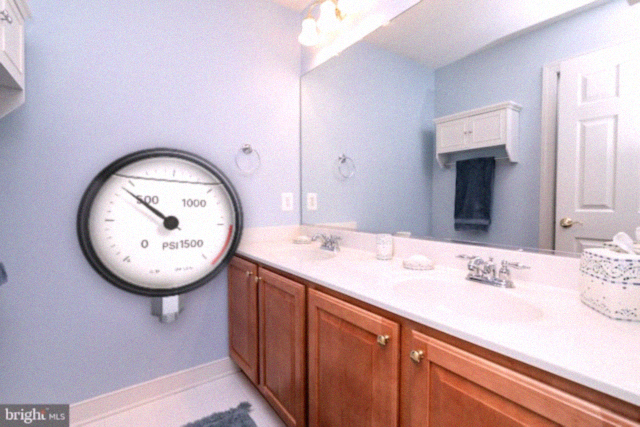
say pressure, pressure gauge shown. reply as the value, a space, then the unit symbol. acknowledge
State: 450 psi
